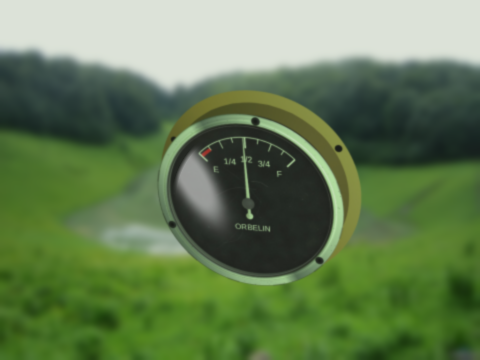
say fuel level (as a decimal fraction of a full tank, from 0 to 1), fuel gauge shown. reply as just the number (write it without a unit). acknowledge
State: 0.5
